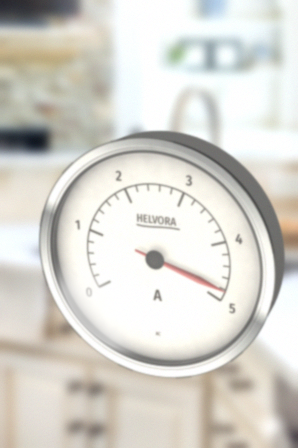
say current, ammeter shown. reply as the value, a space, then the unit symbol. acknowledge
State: 4.8 A
